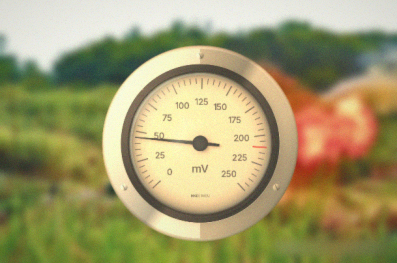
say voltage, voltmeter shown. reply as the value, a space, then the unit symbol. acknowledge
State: 45 mV
